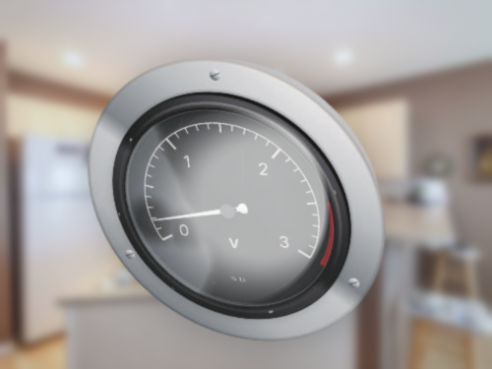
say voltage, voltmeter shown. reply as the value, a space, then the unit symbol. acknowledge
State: 0.2 V
